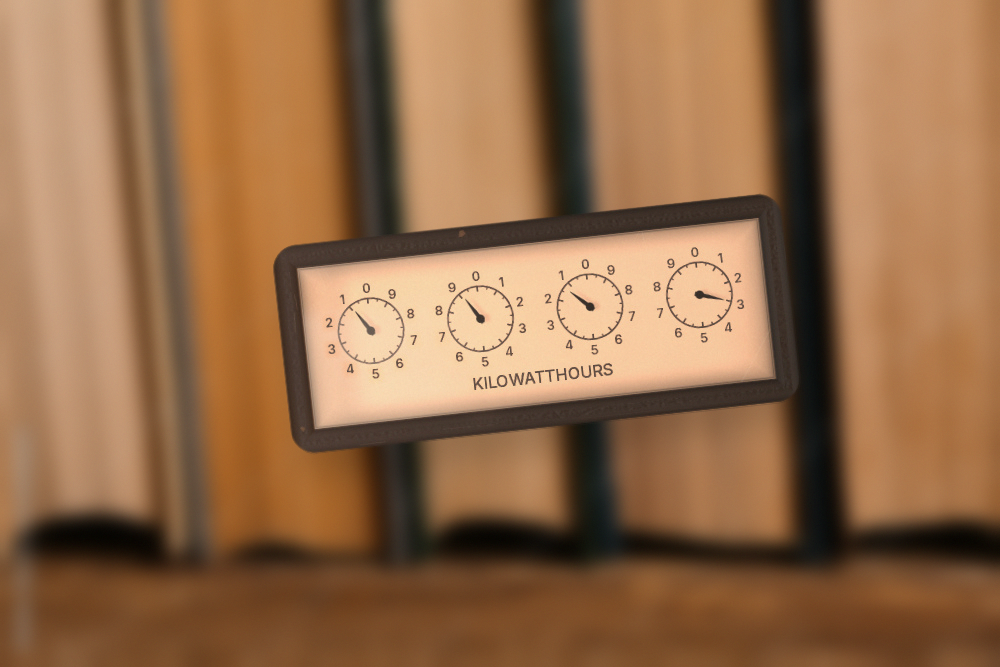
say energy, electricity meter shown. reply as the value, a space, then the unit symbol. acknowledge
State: 913 kWh
